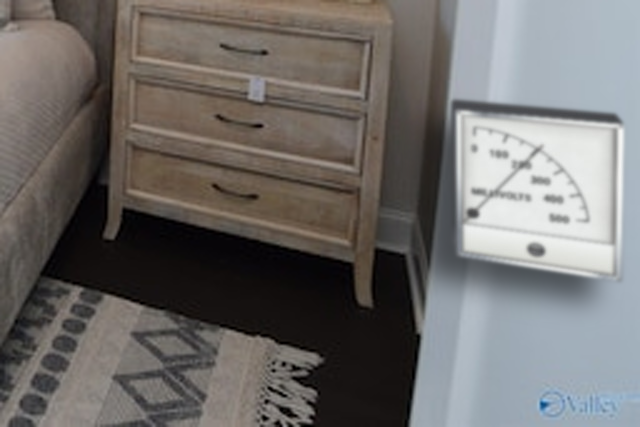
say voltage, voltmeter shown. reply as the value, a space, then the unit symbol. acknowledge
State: 200 mV
